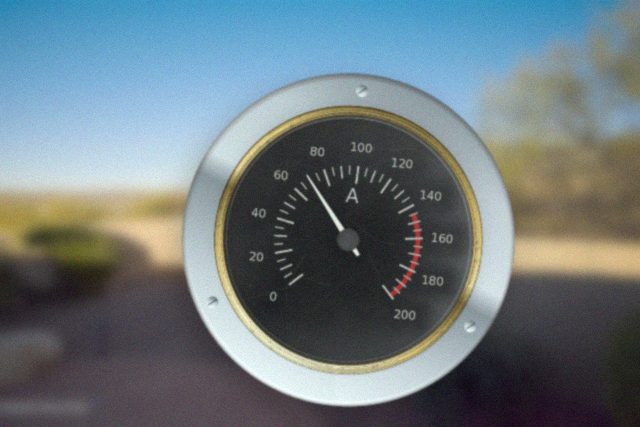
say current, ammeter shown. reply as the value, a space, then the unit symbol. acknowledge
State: 70 A
